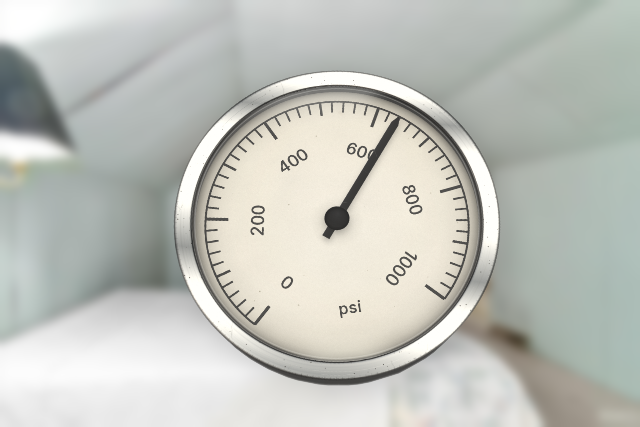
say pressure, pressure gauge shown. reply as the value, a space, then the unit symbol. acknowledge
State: 640 psi
